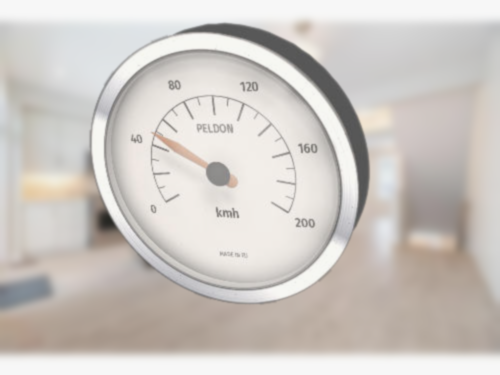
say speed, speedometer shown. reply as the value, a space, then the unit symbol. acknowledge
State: 50 km/h
